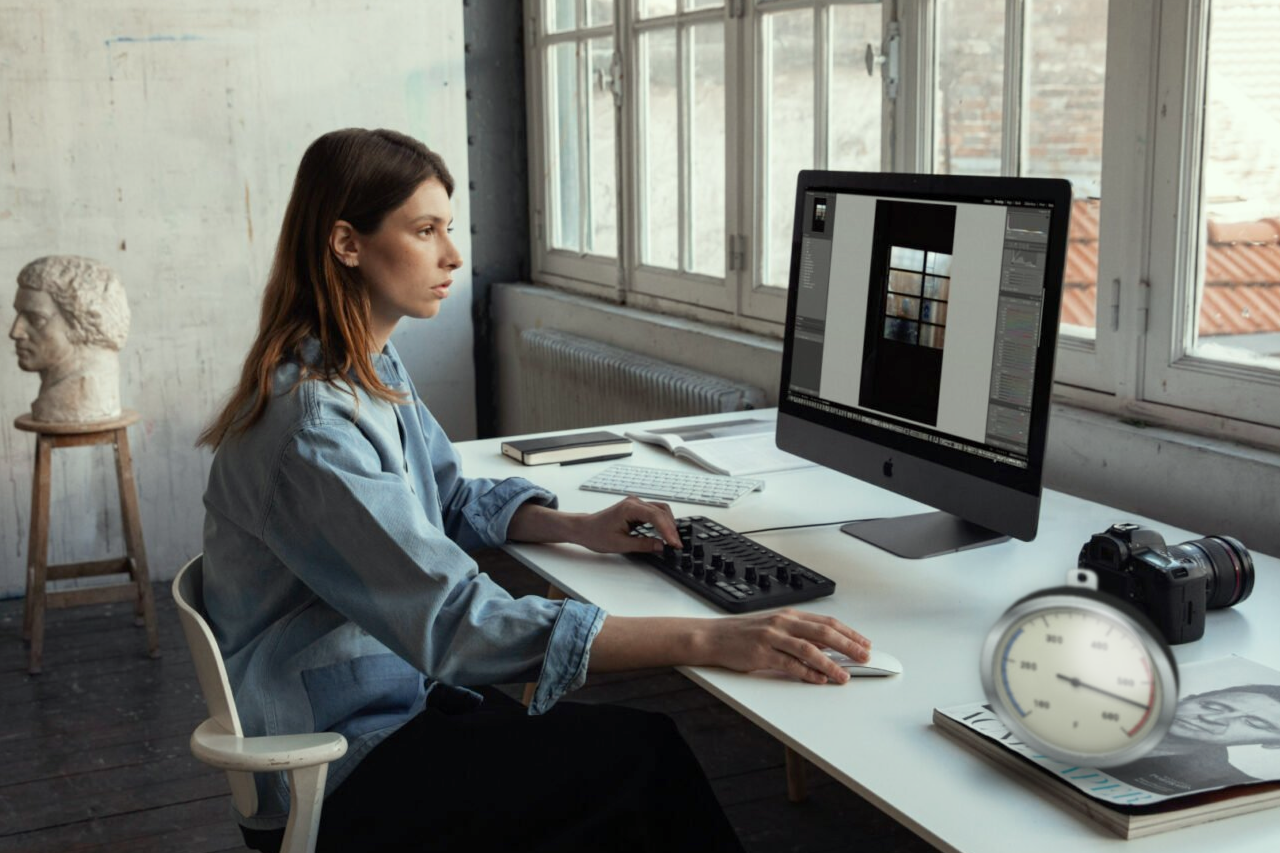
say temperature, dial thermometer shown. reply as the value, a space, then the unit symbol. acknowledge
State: 540 °F
